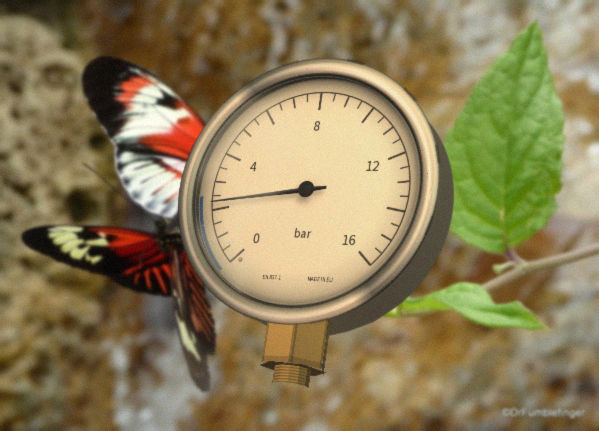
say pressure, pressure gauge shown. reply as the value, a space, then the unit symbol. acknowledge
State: 2.25 bar
